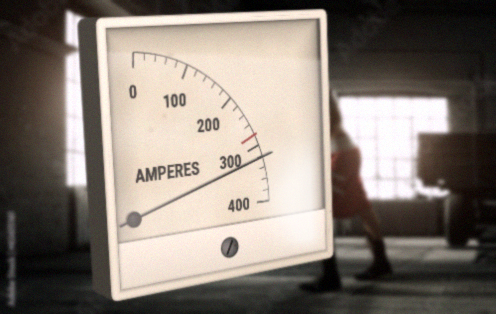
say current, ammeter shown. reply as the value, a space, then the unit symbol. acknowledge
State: 320 A
